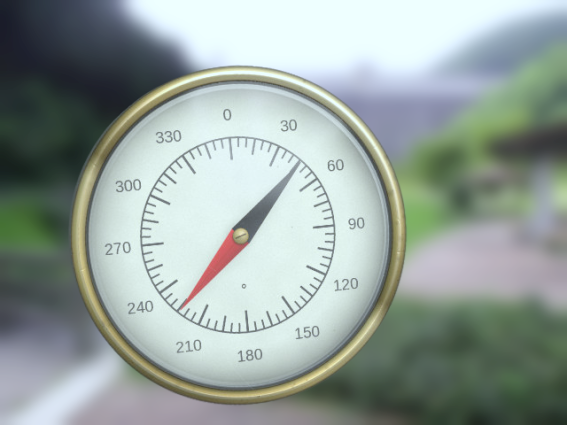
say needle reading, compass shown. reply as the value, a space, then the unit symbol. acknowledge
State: 225 °
